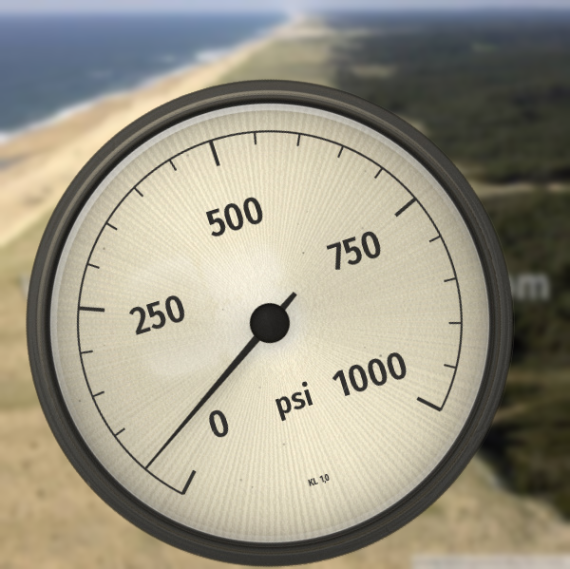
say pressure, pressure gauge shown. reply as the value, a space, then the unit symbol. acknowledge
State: 50 psi
